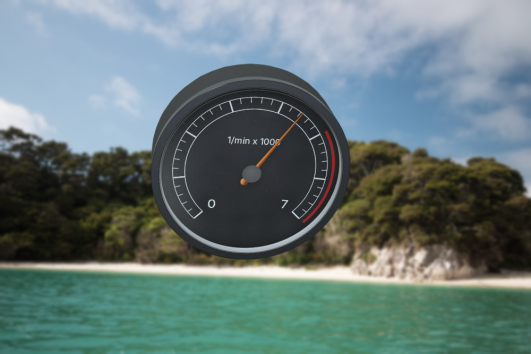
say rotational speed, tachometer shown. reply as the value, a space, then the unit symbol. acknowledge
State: 4400 rpm
